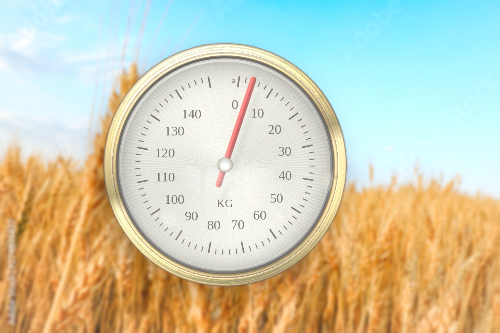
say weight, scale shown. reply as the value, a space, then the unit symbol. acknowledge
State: 4 kg
